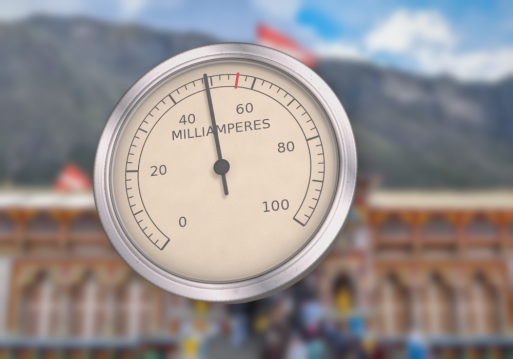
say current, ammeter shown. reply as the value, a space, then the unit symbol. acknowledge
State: 49 mA
